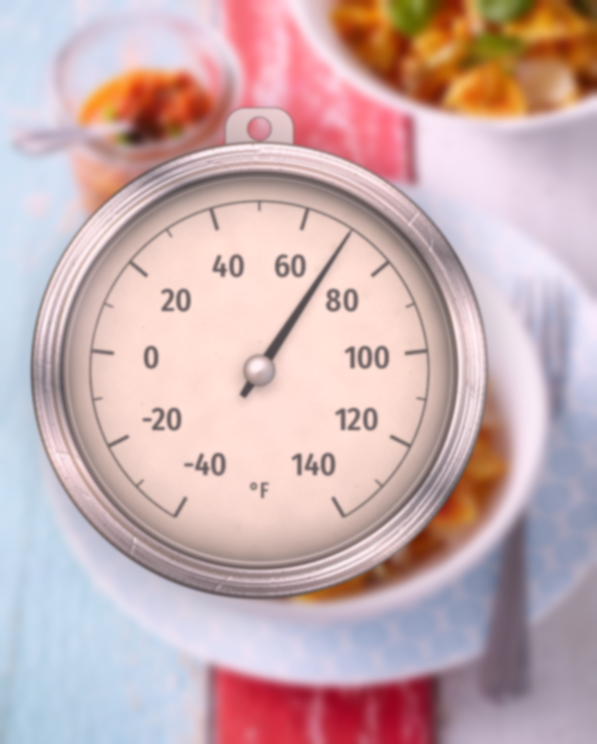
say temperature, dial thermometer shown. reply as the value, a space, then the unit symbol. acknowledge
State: 70 °F
